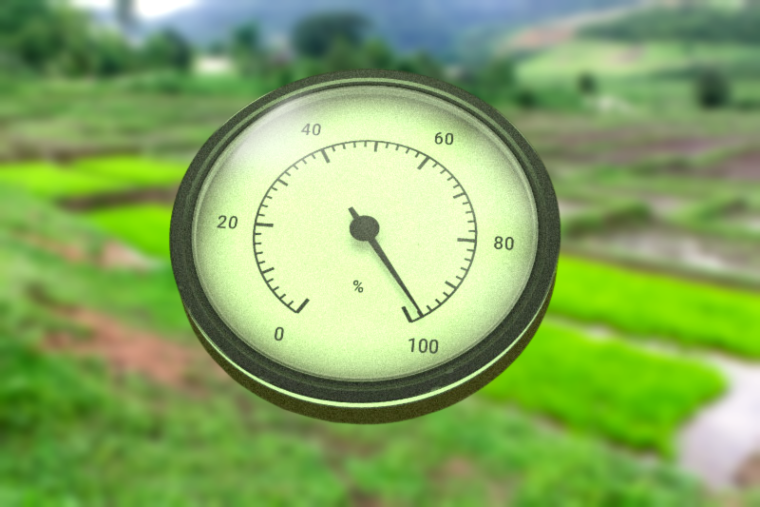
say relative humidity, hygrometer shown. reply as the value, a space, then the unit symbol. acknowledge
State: 98 %
